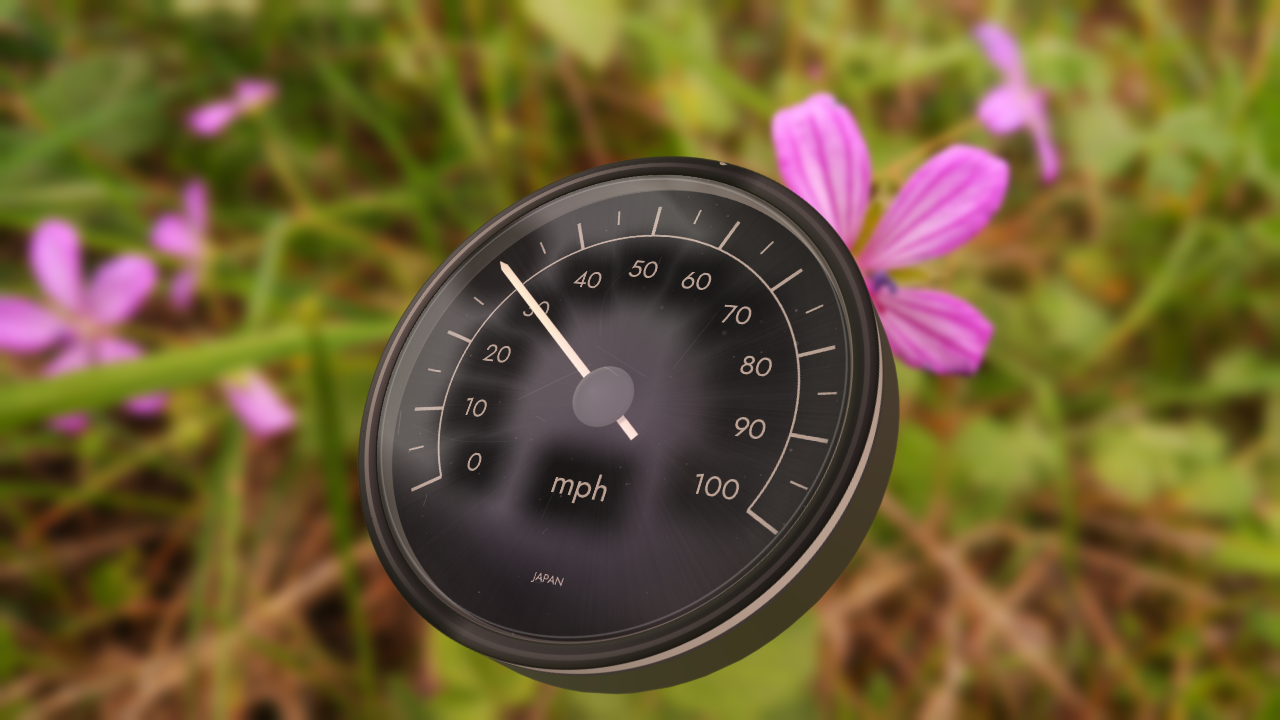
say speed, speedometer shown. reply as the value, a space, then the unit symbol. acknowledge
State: 30 mph
